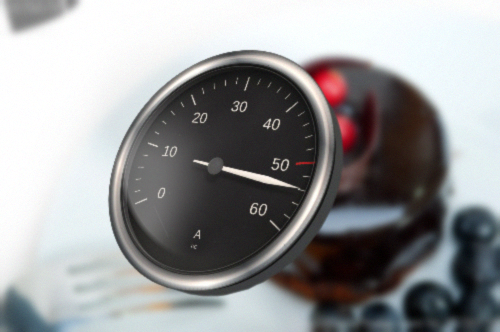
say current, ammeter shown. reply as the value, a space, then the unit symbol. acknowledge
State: 54 A
